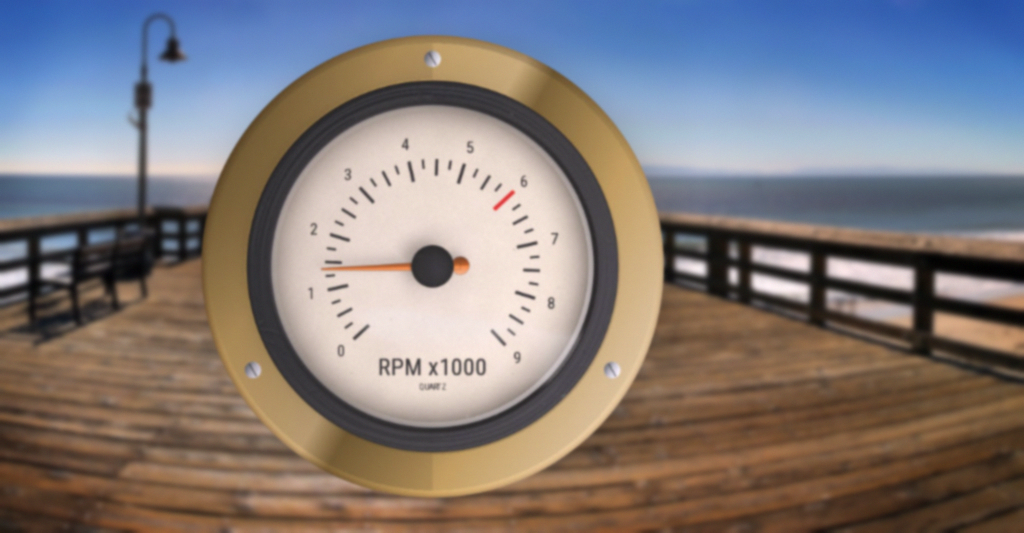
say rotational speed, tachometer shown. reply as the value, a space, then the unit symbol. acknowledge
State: 1375 rpm
